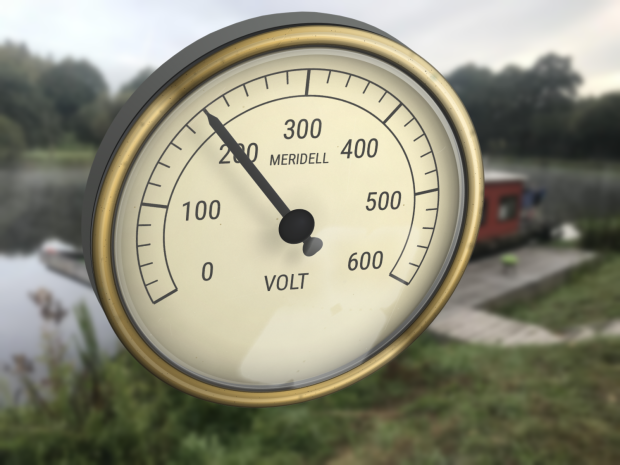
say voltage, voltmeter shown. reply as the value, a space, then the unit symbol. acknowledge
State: 200 V
